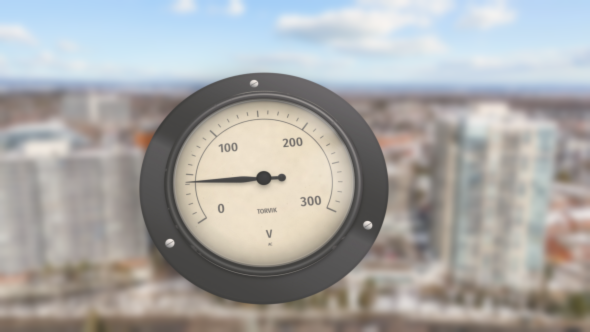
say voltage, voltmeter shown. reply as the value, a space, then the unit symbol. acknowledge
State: 40 V
